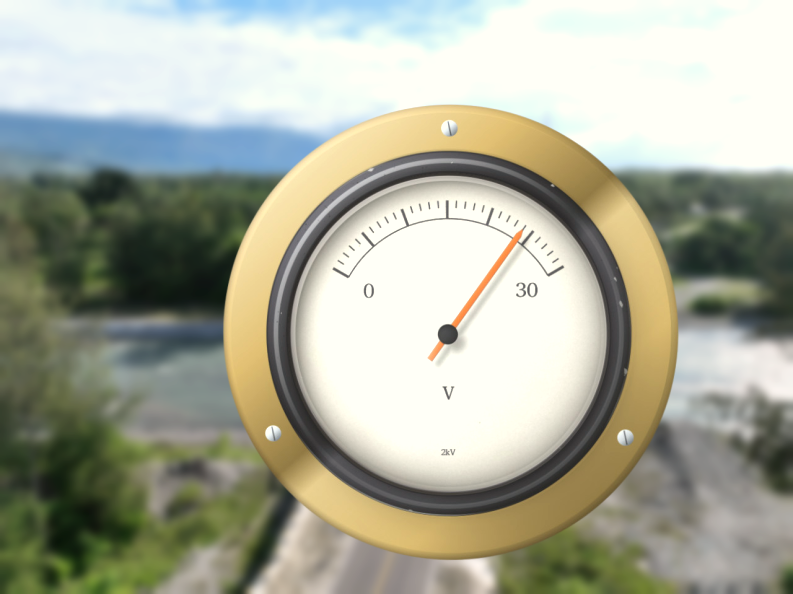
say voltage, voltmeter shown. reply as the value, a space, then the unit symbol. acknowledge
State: 24 V
